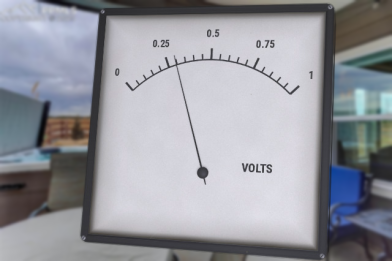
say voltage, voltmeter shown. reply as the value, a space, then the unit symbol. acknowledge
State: 0.3 V
